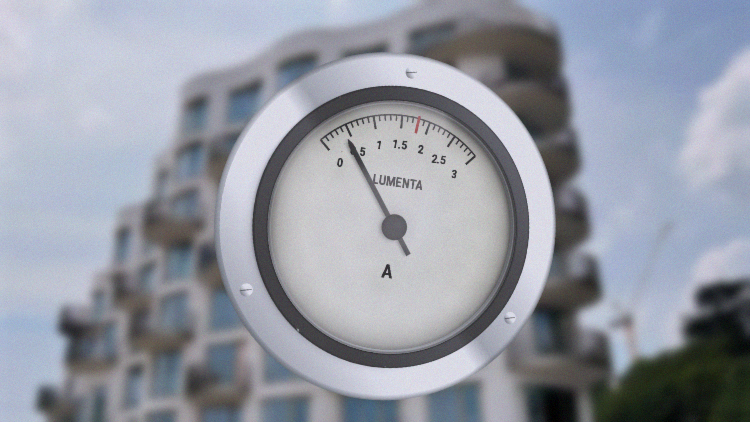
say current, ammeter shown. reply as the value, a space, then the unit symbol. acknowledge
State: 0.4 A
